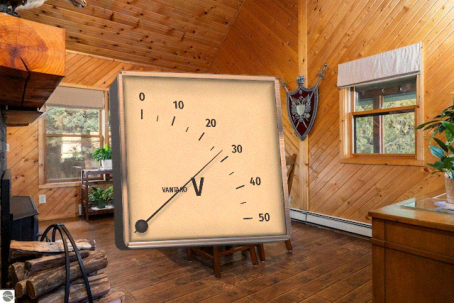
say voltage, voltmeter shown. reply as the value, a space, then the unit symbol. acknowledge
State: 27.5 V
